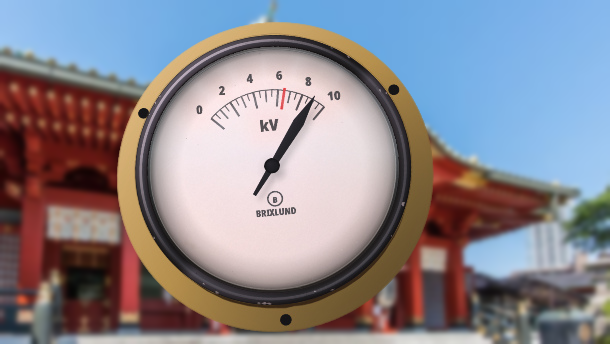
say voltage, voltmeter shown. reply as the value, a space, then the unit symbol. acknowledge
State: 9 kV
